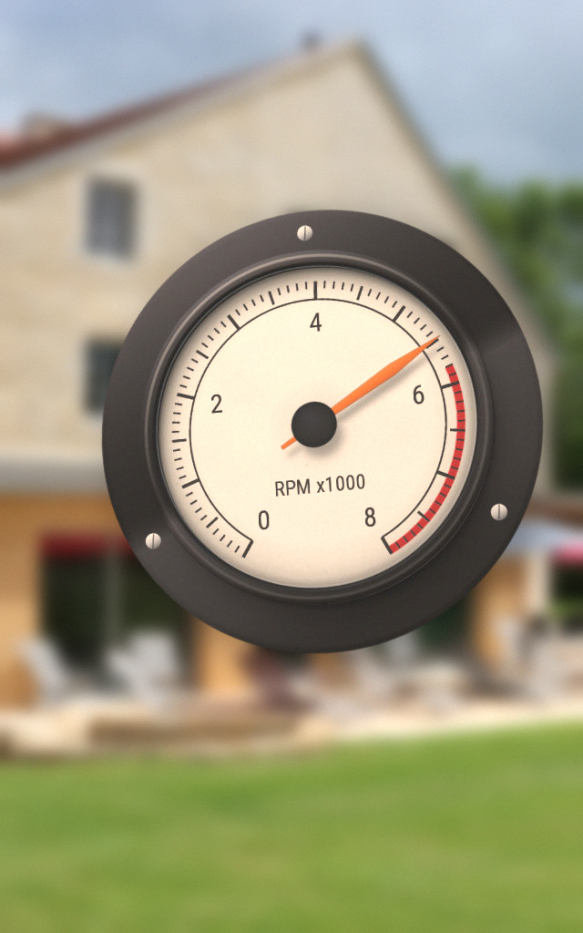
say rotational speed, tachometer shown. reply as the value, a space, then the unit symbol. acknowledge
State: 5500 rpm
